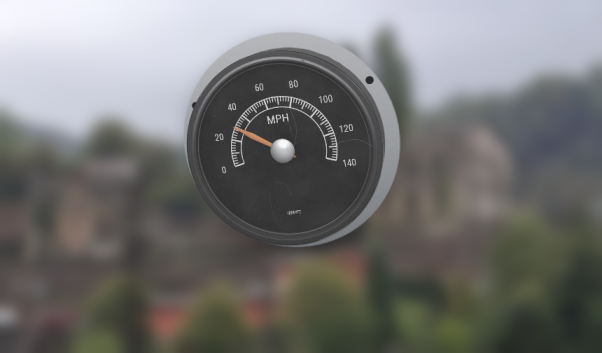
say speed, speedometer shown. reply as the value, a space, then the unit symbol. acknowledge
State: 30 mph
